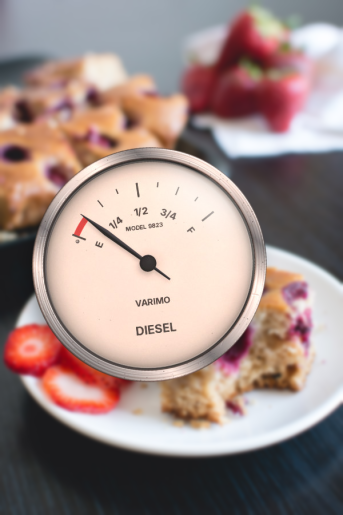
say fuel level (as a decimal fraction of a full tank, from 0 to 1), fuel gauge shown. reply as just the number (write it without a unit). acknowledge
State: 0.125
